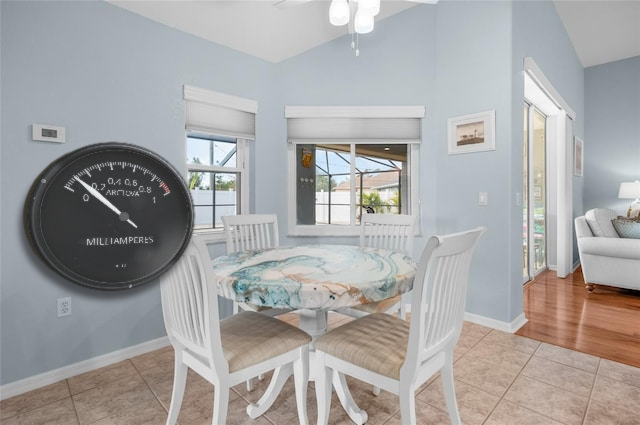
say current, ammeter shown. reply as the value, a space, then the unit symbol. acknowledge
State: 0.1 mA
